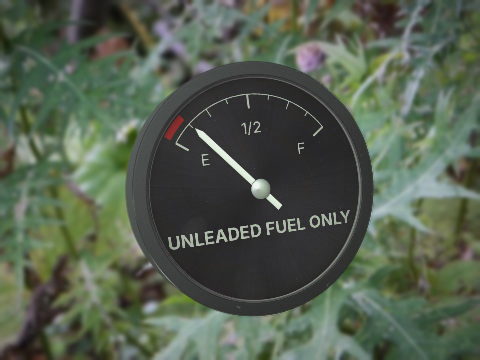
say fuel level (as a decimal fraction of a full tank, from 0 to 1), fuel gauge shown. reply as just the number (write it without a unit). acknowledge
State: 0.125
